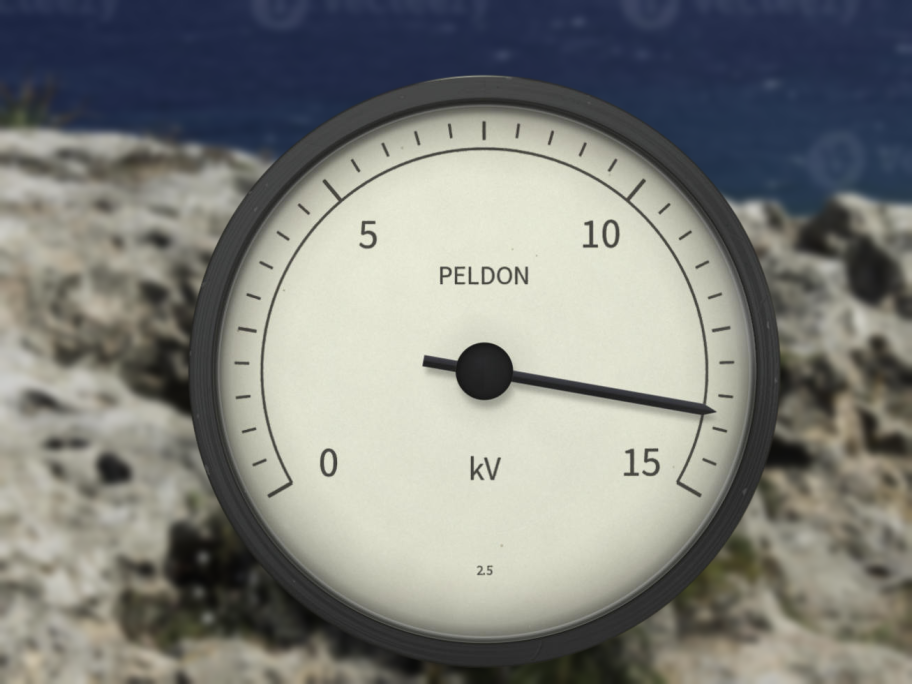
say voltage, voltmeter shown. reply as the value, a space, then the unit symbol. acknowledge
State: 13.75 kV
